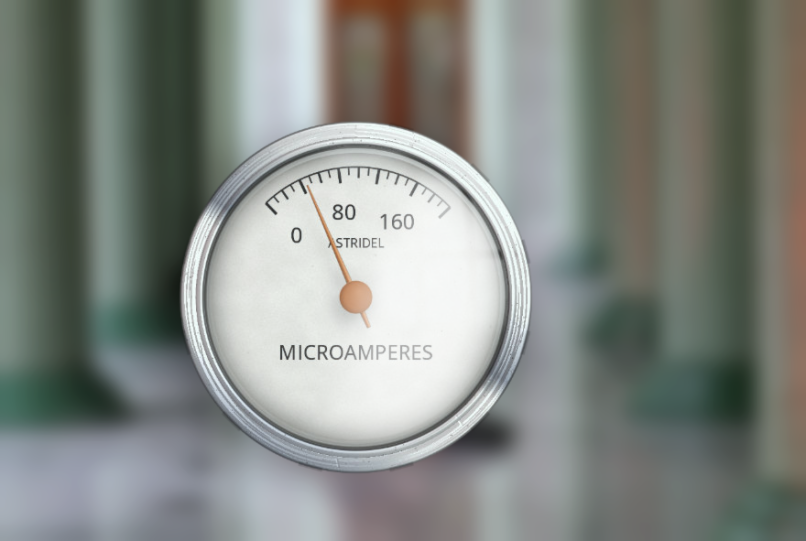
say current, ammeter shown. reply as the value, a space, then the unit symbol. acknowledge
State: 45 µA
